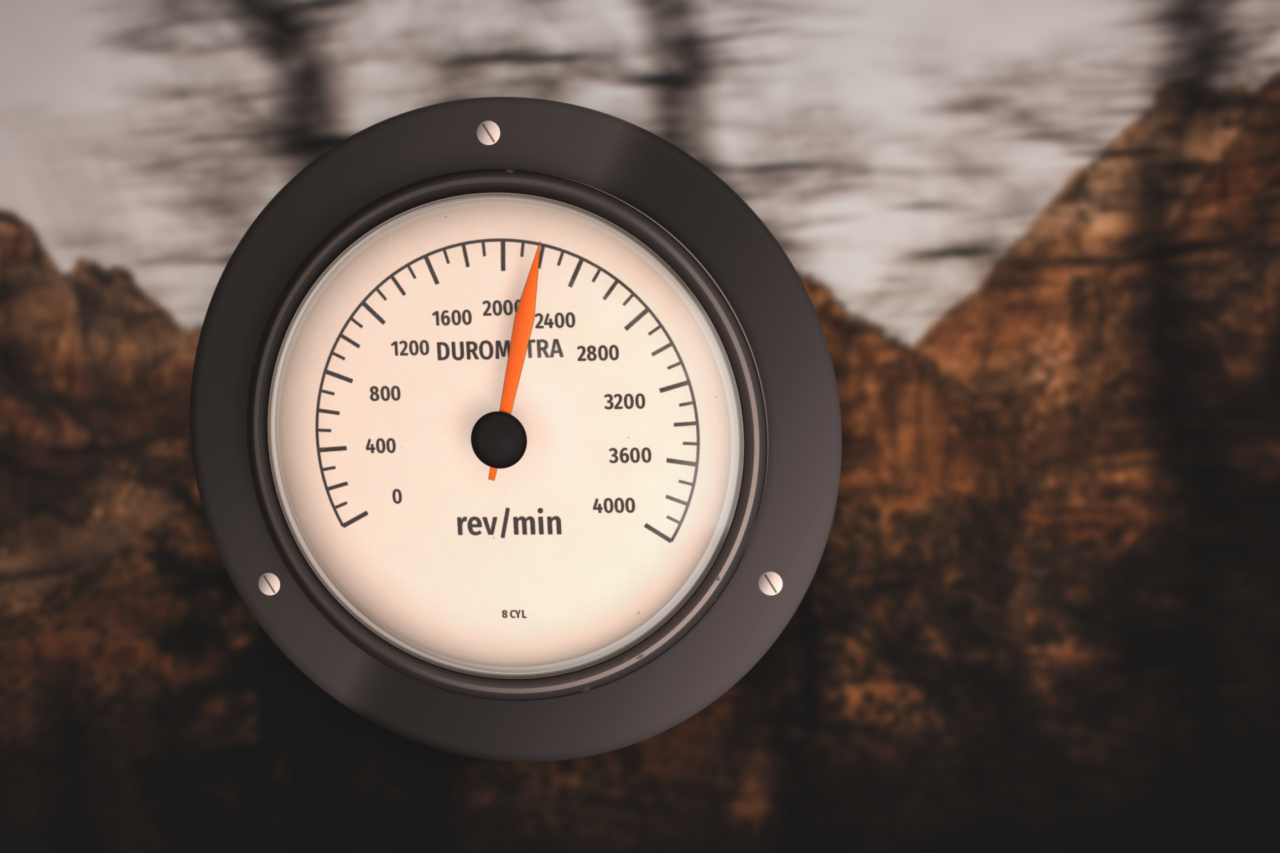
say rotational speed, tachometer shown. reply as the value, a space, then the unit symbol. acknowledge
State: 2200 rpm
